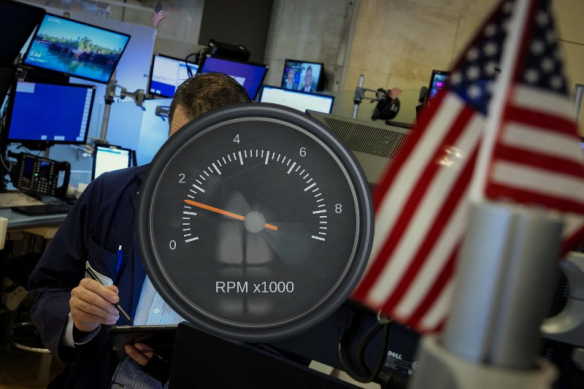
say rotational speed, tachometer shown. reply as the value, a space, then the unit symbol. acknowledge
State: 1400 rpm
